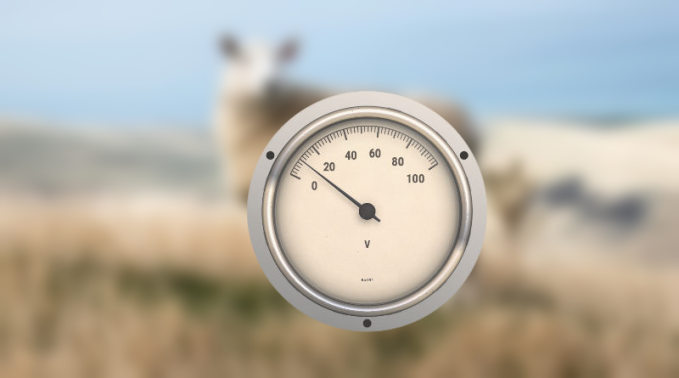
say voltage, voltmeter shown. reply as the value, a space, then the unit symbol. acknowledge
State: 10 V
